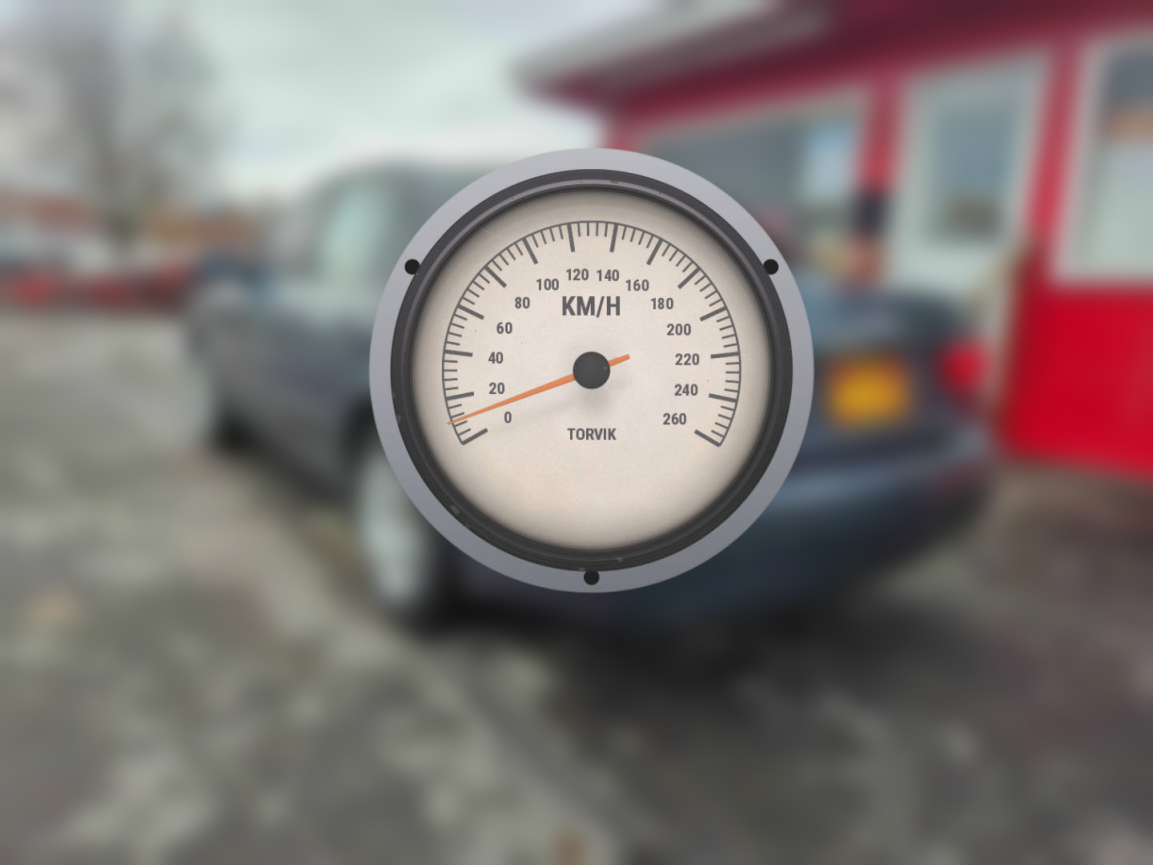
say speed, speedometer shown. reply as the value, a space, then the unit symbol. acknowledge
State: 10 km/h
